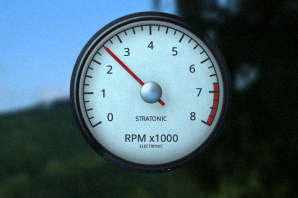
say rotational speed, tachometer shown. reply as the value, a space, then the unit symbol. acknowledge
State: 2500 rpm
